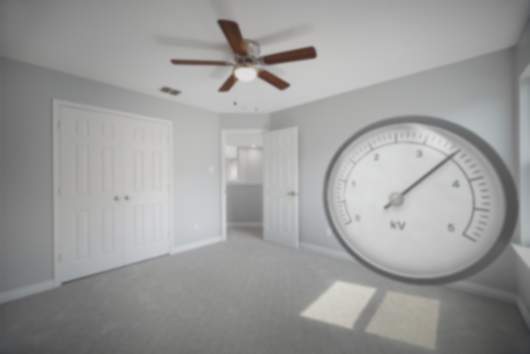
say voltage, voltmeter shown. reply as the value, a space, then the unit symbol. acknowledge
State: 3.5 kV
